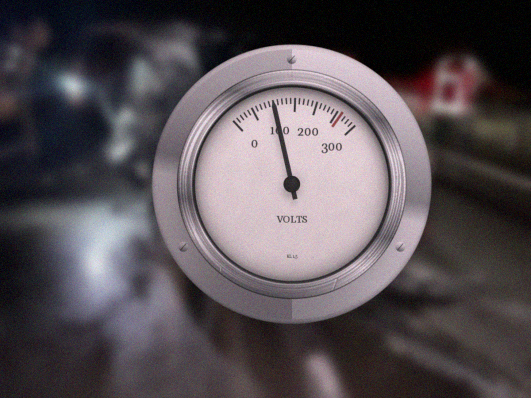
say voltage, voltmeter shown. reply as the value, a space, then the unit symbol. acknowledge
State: 100 V
